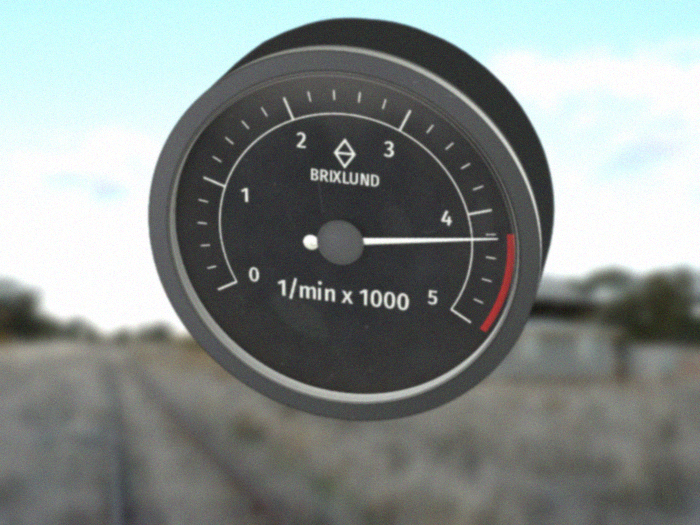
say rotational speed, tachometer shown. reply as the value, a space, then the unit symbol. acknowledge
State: 4200 rpm
